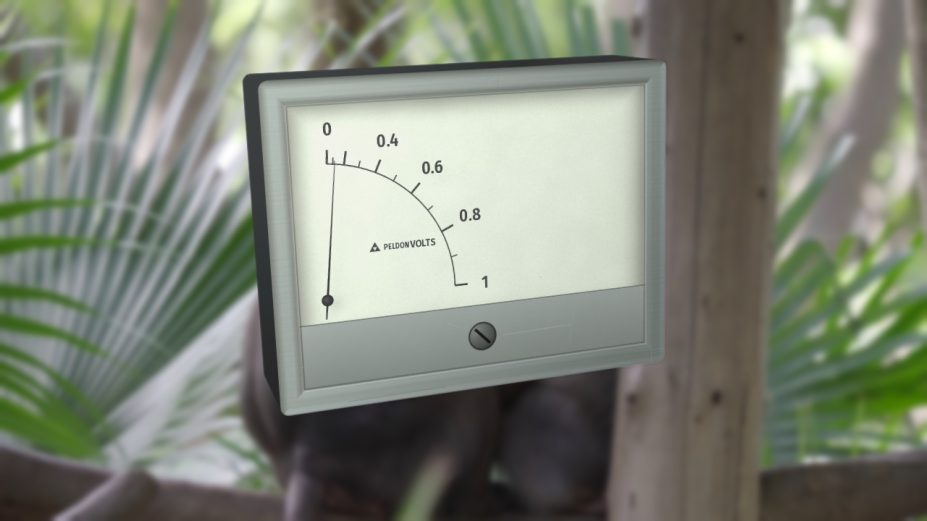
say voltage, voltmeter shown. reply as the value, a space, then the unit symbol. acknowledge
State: 0.1 V
